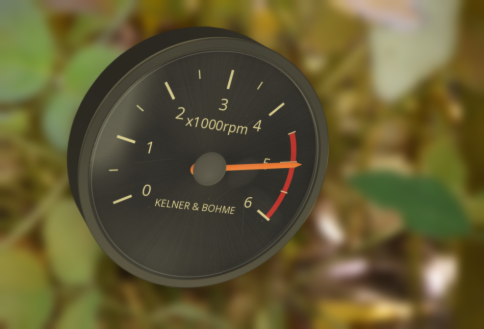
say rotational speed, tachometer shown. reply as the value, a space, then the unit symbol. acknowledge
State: 5000 rpm
